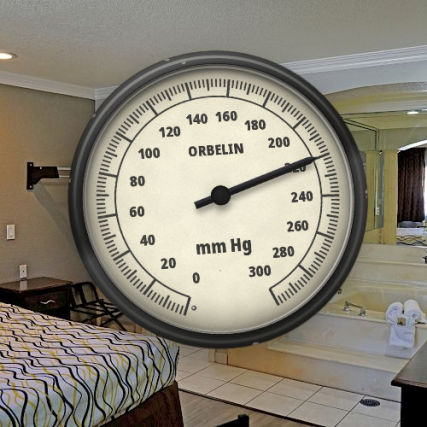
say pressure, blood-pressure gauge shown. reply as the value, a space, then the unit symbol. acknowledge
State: 220 mmHg
